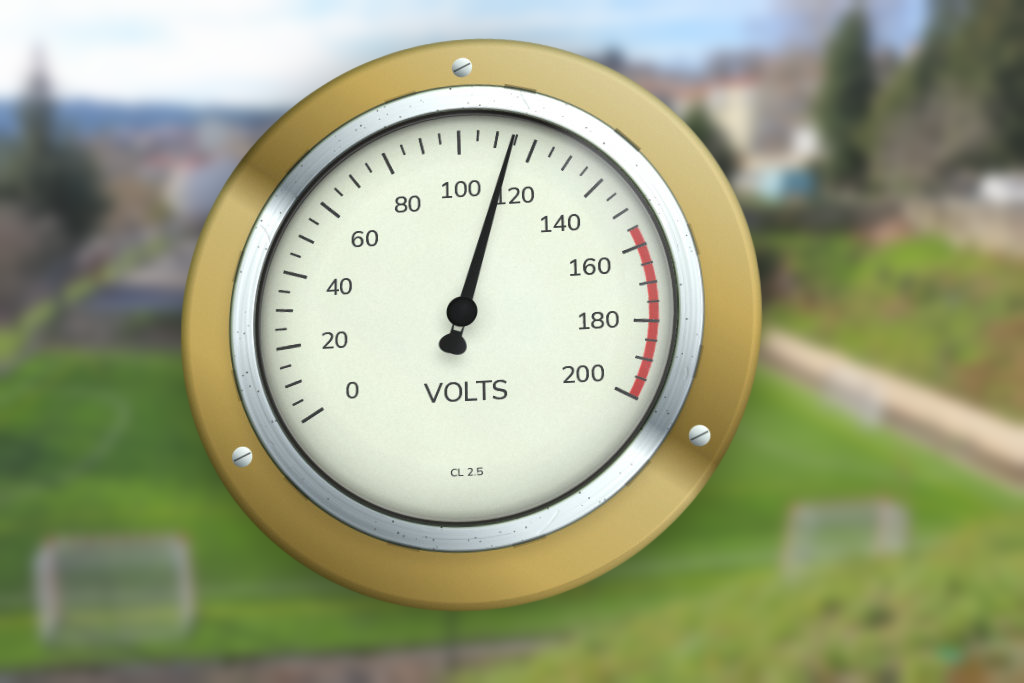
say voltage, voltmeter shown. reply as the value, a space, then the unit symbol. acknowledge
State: 115 V
